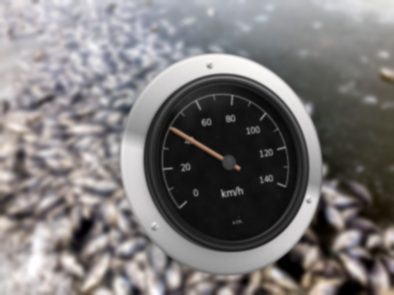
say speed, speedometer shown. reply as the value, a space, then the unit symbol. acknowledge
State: 40 km/h
